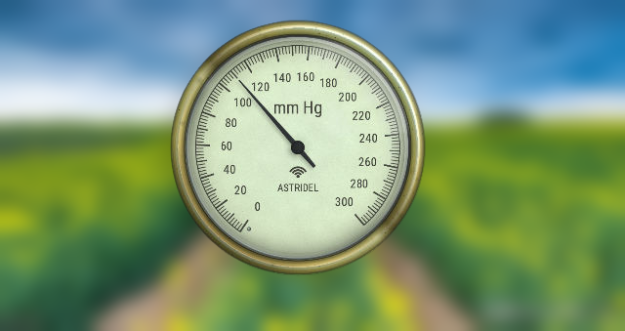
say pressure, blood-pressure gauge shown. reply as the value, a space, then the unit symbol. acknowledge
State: 110 mmHg
